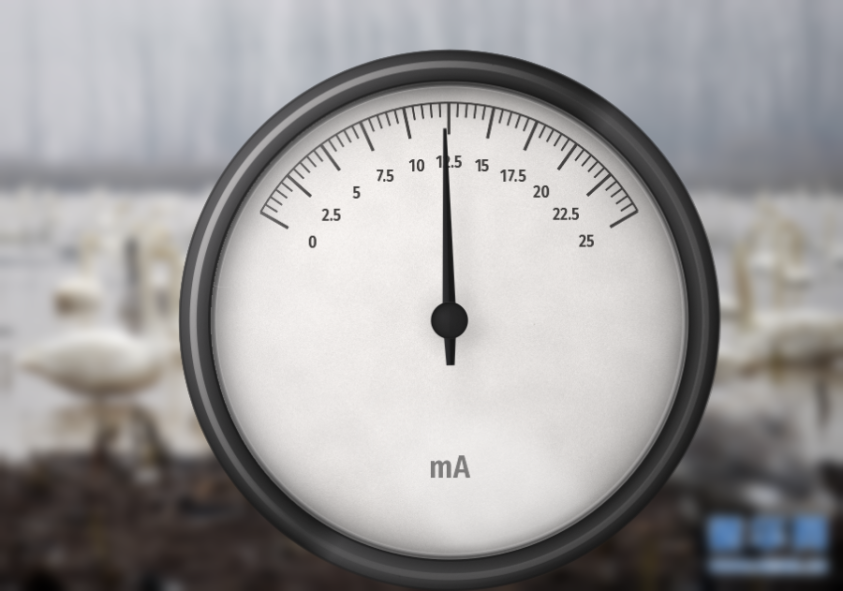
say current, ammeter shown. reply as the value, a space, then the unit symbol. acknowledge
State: 12.25 mA
